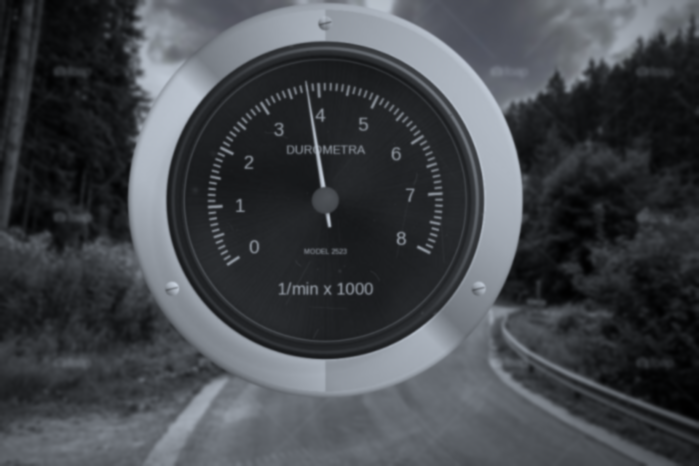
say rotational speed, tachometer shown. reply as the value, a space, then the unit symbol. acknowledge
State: 3800 rpm
